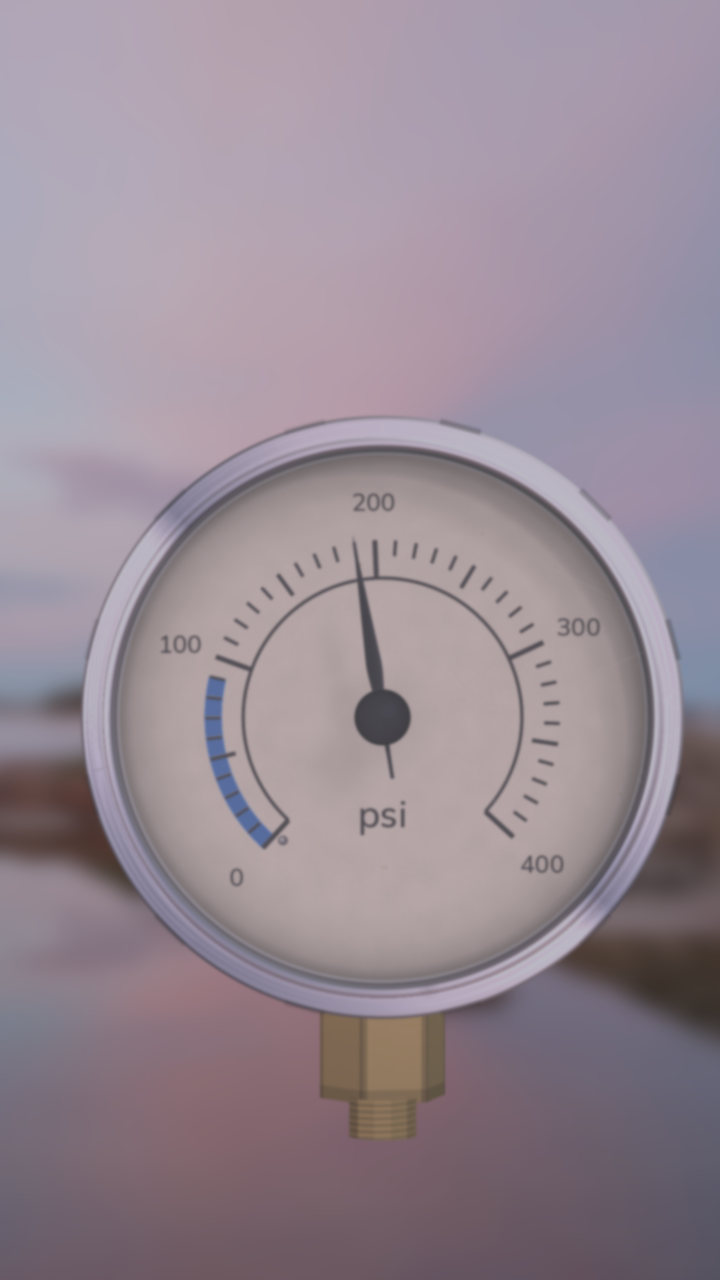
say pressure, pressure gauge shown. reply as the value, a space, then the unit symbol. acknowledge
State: 190 psi
